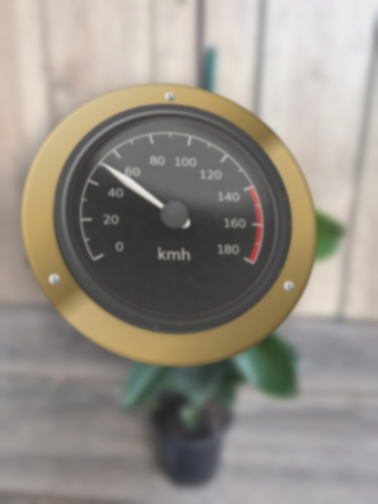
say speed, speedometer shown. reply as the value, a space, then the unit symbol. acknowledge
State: 50 km/h
